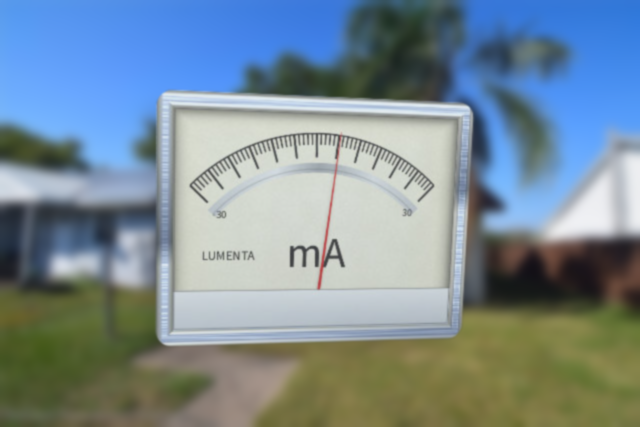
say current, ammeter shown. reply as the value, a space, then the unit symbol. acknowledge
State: 5 mA
